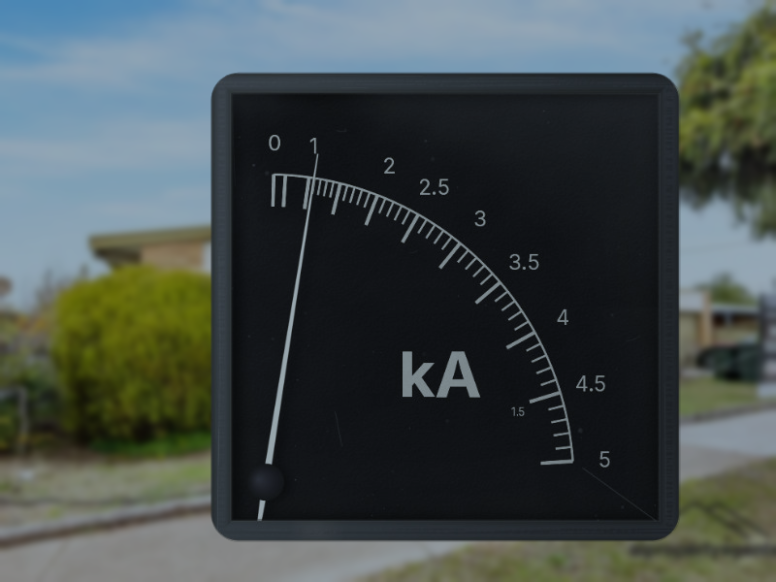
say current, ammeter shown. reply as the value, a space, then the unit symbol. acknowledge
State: 1.1 kA
